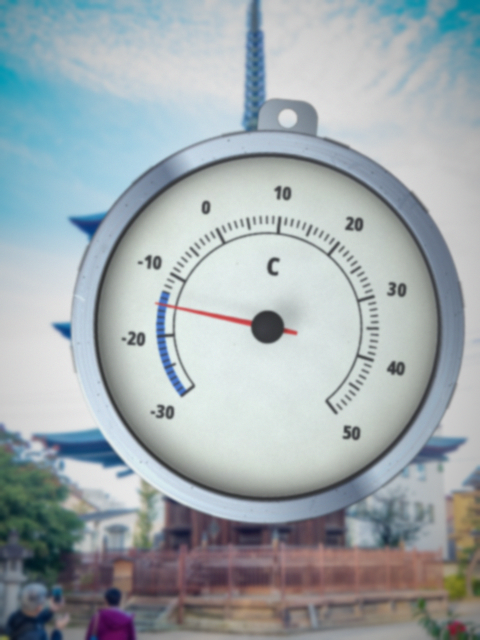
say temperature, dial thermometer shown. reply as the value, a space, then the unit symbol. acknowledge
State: -15 °C
